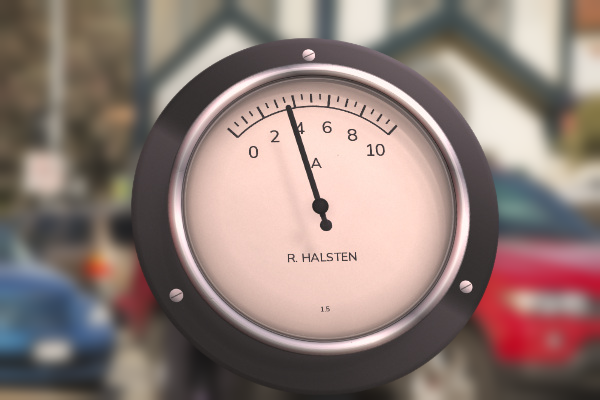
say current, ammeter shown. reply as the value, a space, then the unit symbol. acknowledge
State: 3.5 A
